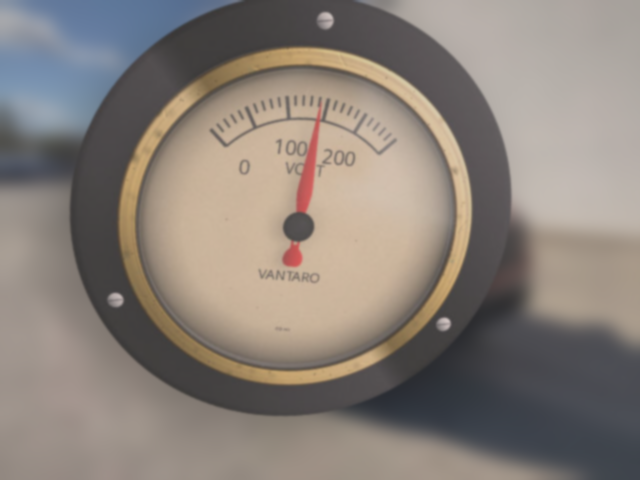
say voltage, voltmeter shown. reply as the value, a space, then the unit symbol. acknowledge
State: 140 V
